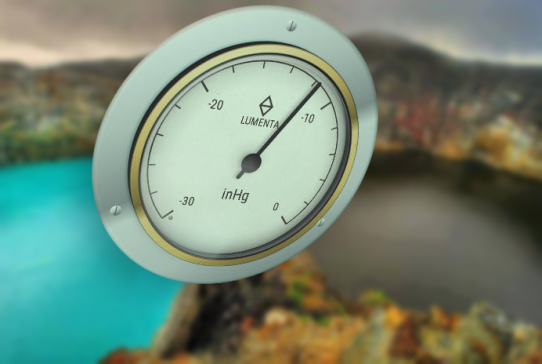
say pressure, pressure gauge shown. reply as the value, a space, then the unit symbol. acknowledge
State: -12 inHg
